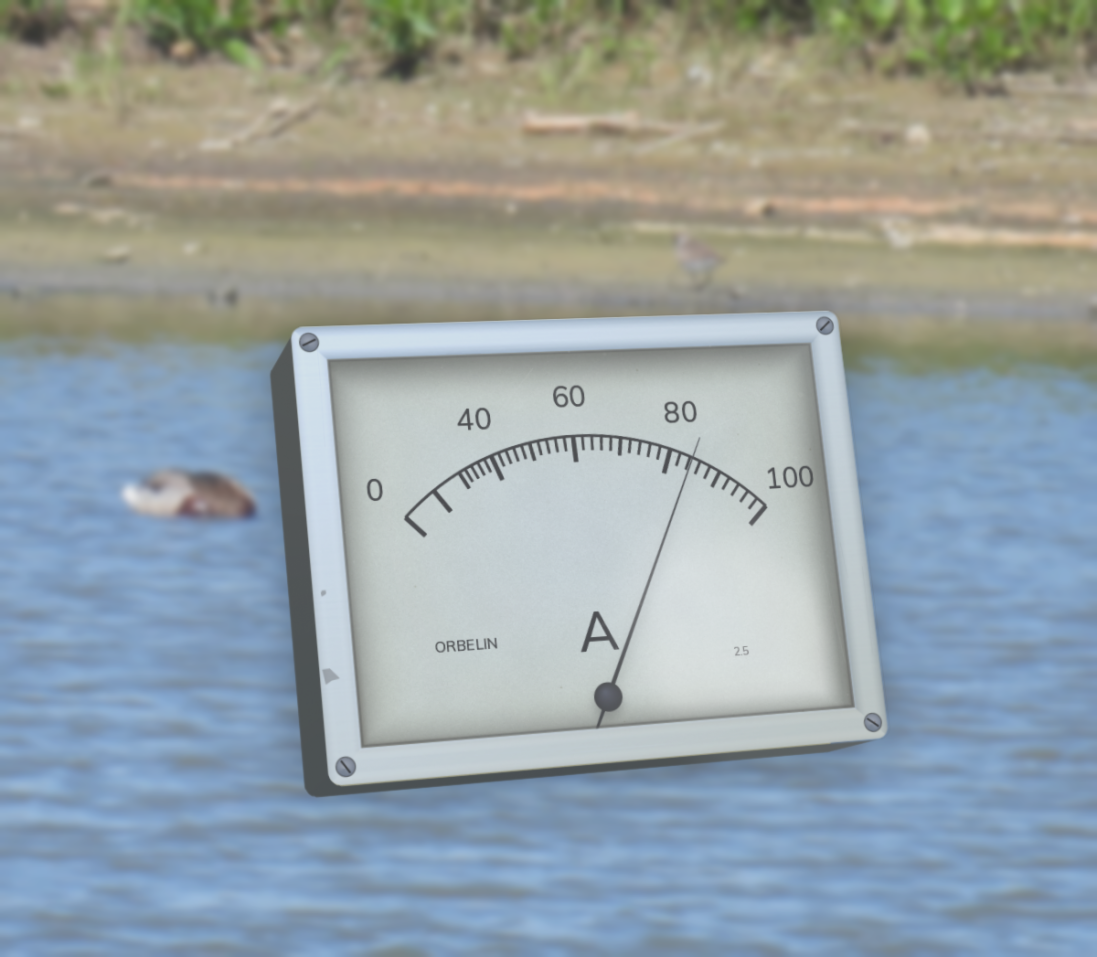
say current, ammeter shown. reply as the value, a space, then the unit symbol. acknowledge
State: 84 A
